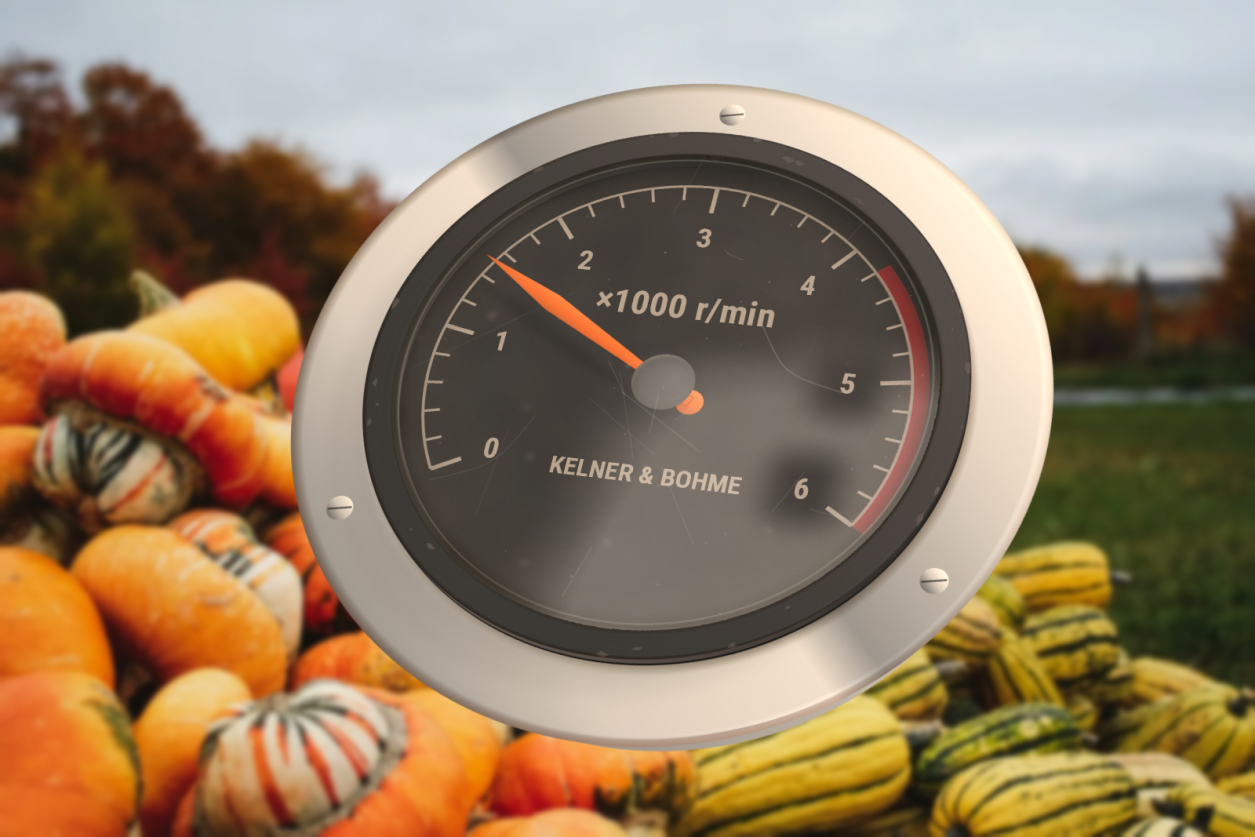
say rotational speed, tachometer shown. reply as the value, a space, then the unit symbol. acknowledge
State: 1500 rpm
